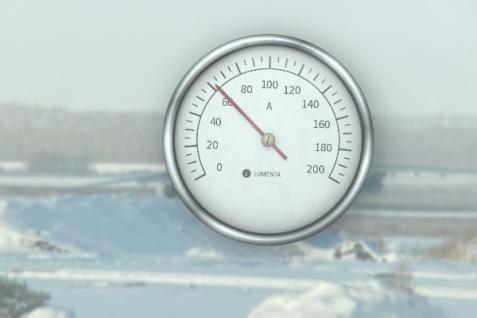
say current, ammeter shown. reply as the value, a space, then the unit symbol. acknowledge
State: 62.5 A
